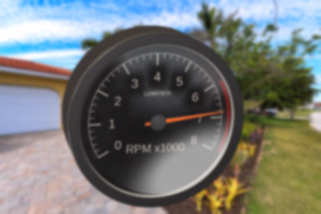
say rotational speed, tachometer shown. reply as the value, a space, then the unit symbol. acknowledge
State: 6800 rpm
